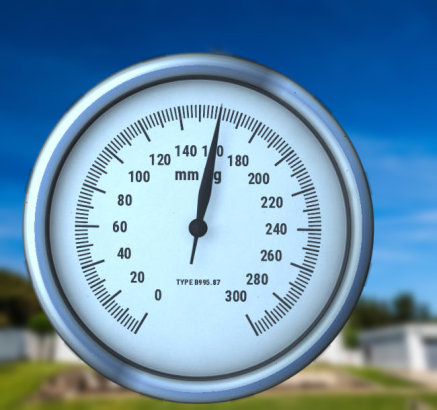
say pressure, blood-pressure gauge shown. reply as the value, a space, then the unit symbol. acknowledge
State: 160 mmHg
